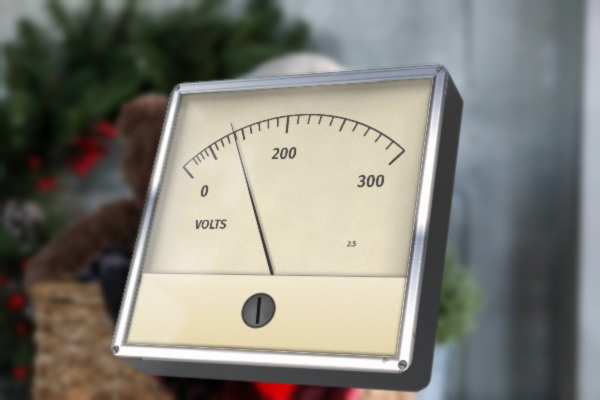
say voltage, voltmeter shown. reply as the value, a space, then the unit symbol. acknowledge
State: 140 V
